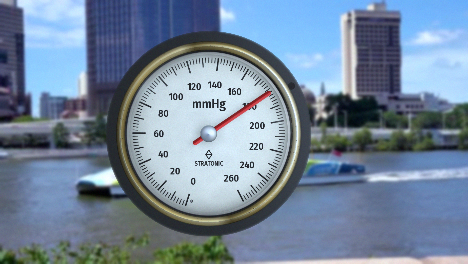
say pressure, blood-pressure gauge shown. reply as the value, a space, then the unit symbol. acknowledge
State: 180 mmHg
